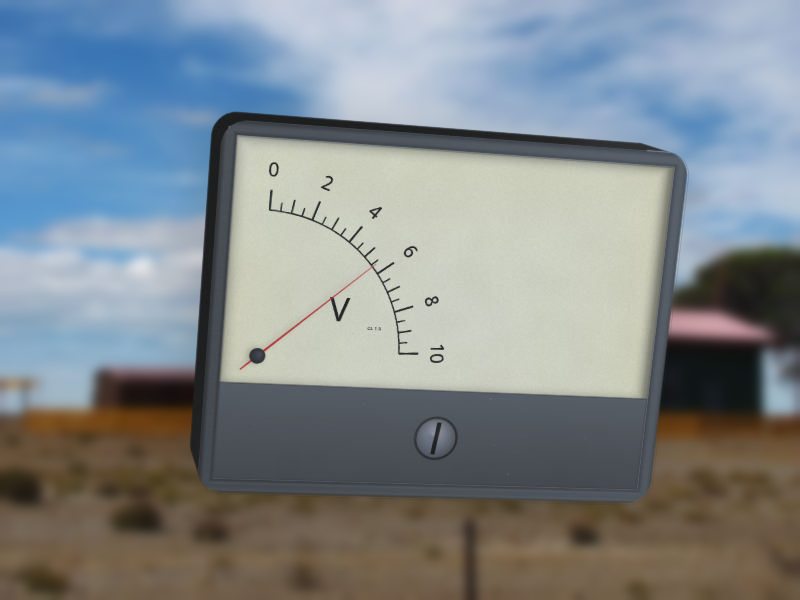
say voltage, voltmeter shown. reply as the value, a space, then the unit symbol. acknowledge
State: 5.5 V
